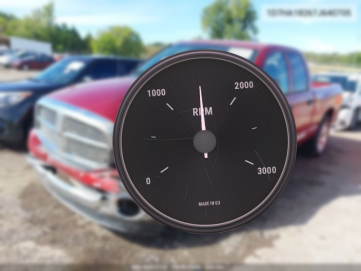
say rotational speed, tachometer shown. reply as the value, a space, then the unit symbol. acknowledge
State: 1500 rpm
